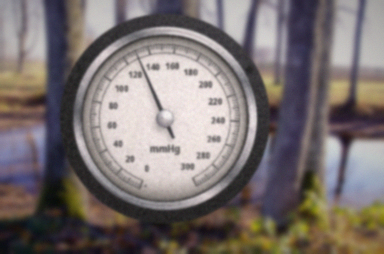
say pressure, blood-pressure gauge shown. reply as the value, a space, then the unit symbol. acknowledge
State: 130 mmHg
